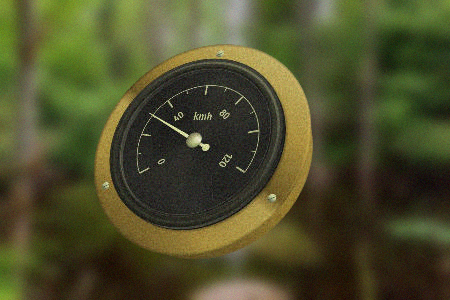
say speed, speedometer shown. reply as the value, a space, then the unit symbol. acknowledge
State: 30 km/h
